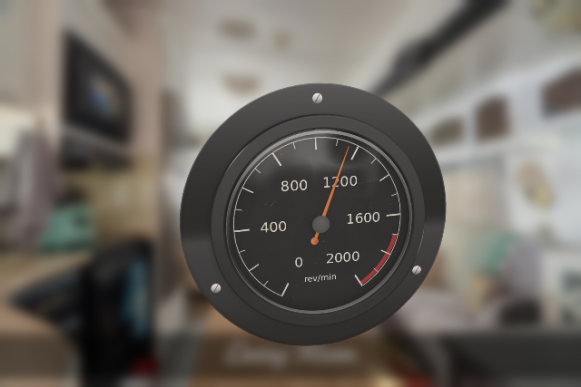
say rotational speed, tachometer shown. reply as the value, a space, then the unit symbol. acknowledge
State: 1150 rpm
